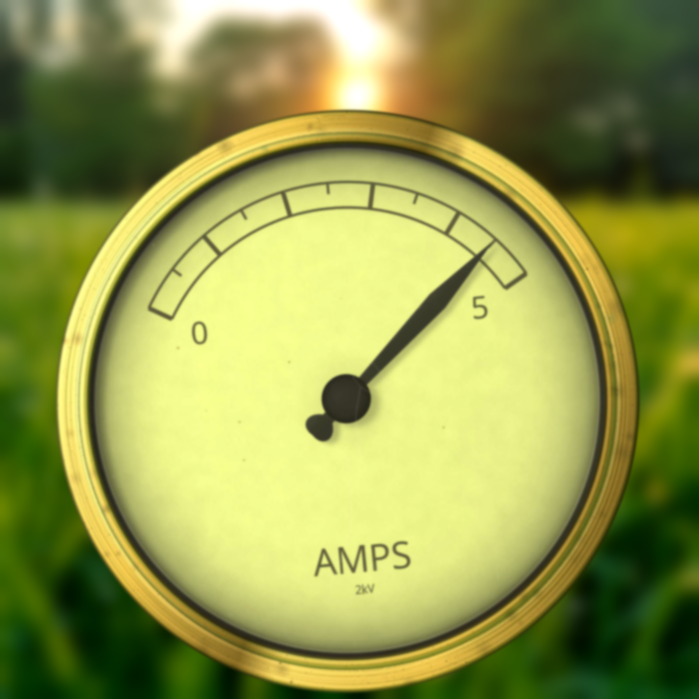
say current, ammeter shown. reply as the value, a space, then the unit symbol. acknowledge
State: 4.5 A
